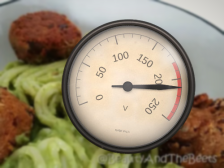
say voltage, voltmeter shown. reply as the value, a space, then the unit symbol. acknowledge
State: 210 V
